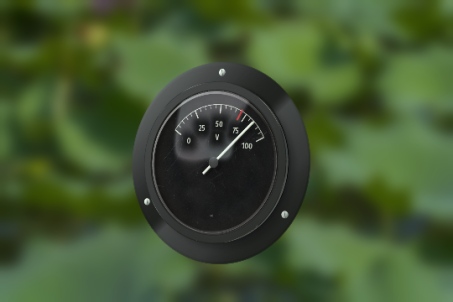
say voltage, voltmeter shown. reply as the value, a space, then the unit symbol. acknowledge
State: 85 V
